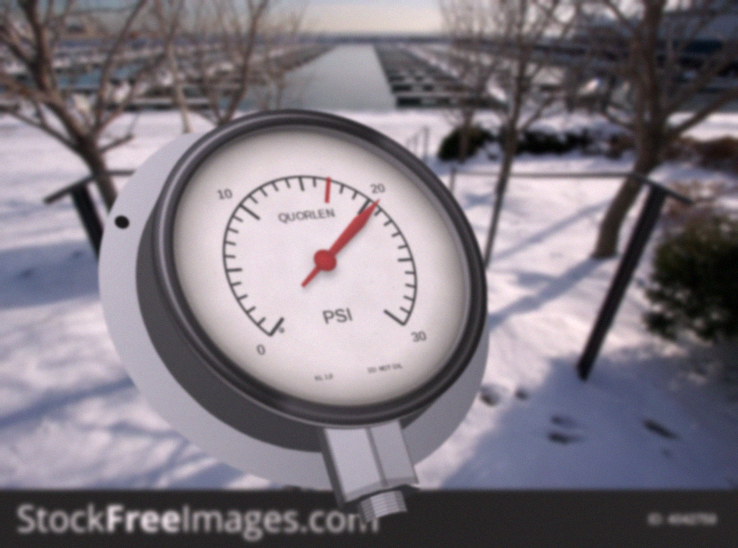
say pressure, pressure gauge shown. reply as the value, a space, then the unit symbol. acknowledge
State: 20.5 psi
